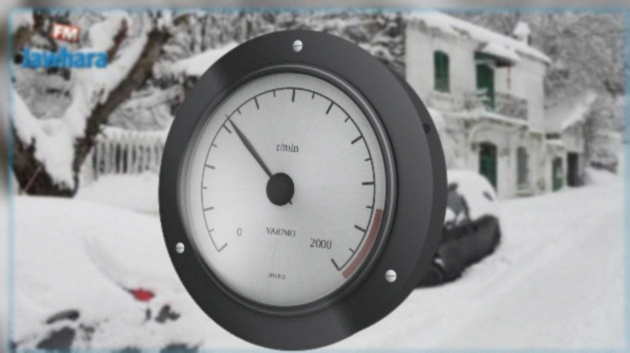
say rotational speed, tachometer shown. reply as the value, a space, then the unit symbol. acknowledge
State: 650 rpm
